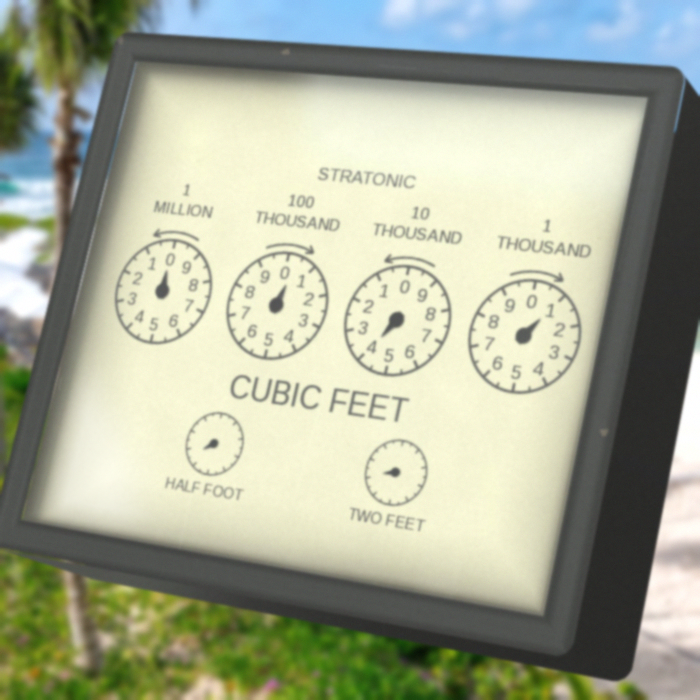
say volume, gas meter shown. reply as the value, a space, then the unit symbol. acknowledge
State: 4100 ft³
